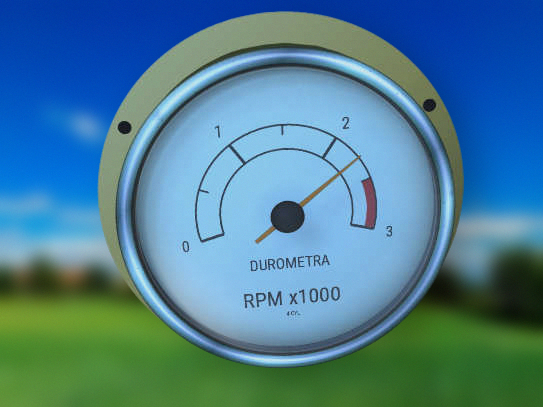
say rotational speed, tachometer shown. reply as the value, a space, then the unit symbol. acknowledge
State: 2250 rpm
